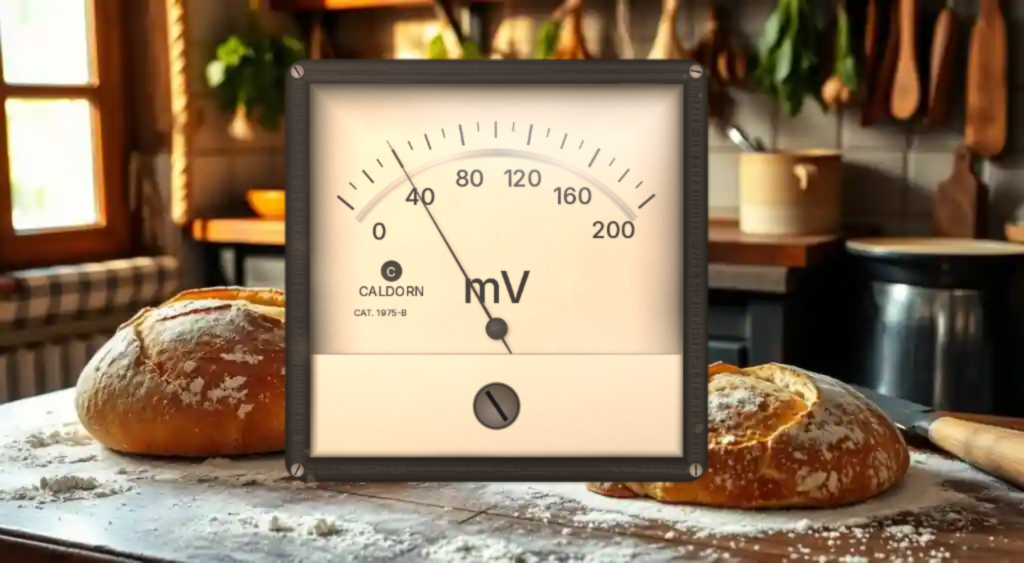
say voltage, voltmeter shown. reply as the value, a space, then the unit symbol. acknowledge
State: 40 mV
